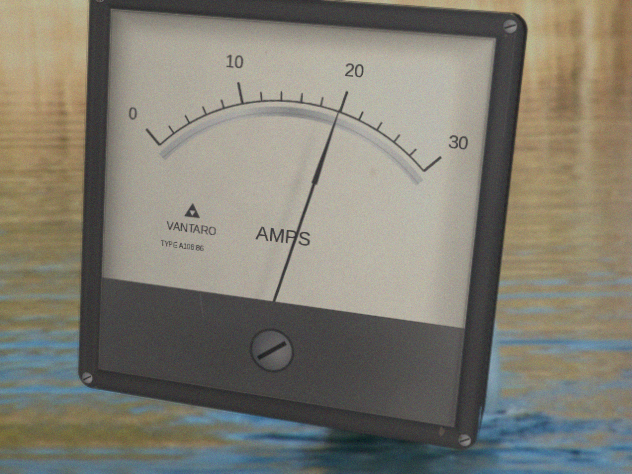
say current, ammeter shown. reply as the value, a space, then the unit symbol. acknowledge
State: 20 A
